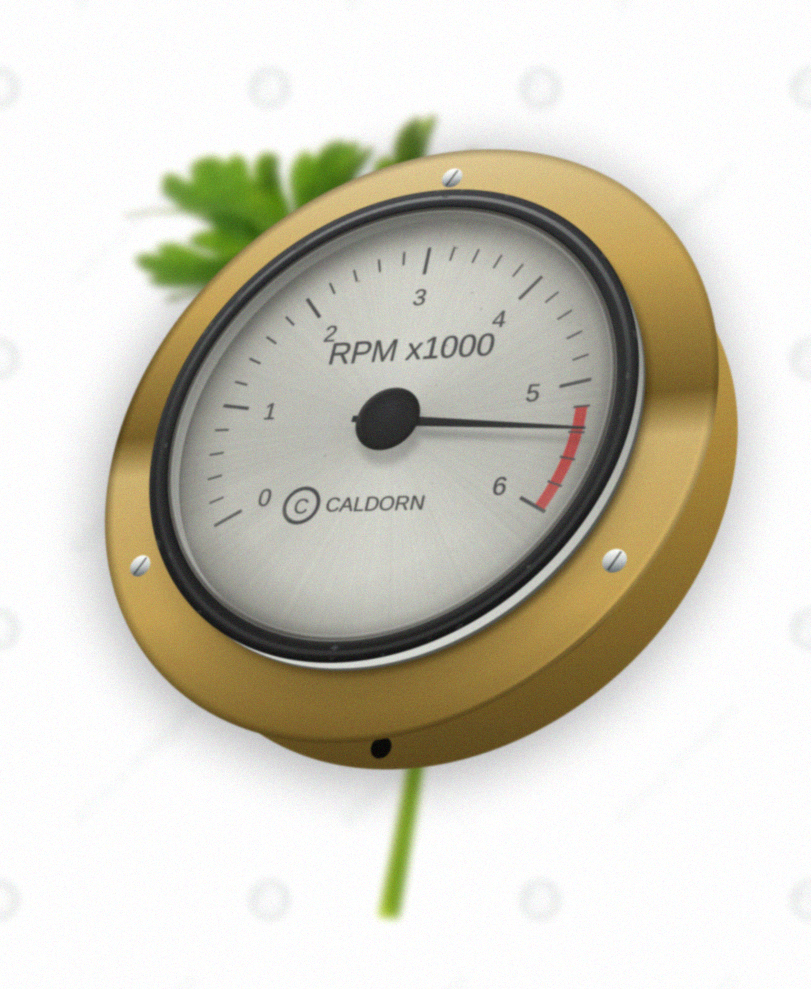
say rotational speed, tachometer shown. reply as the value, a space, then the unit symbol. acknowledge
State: 5400 rpm
